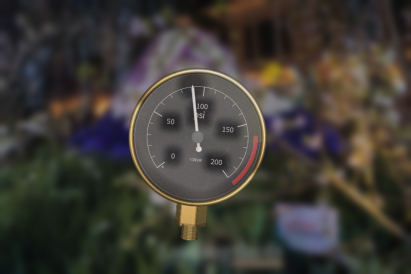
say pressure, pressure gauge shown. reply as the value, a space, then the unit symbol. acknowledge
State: 90 psi
